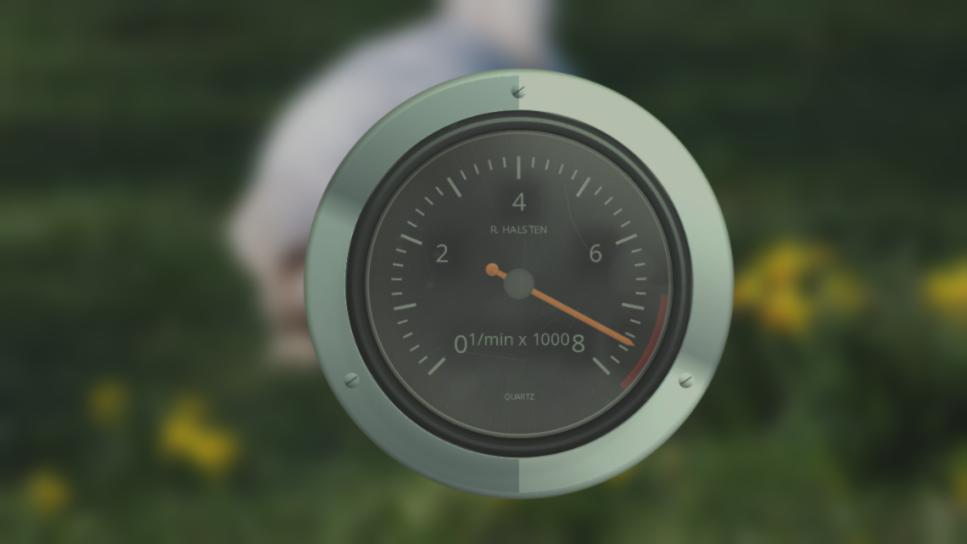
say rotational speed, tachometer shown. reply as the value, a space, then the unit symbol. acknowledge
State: 7500 rpm
